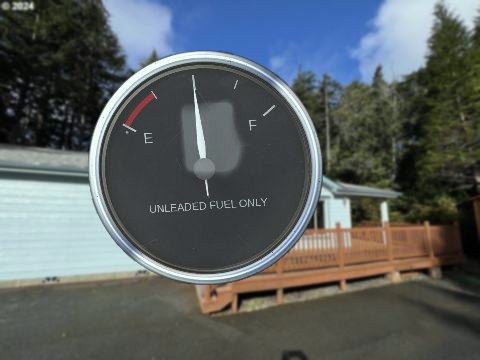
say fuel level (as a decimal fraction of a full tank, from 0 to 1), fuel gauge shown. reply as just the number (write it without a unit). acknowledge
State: 0.5
